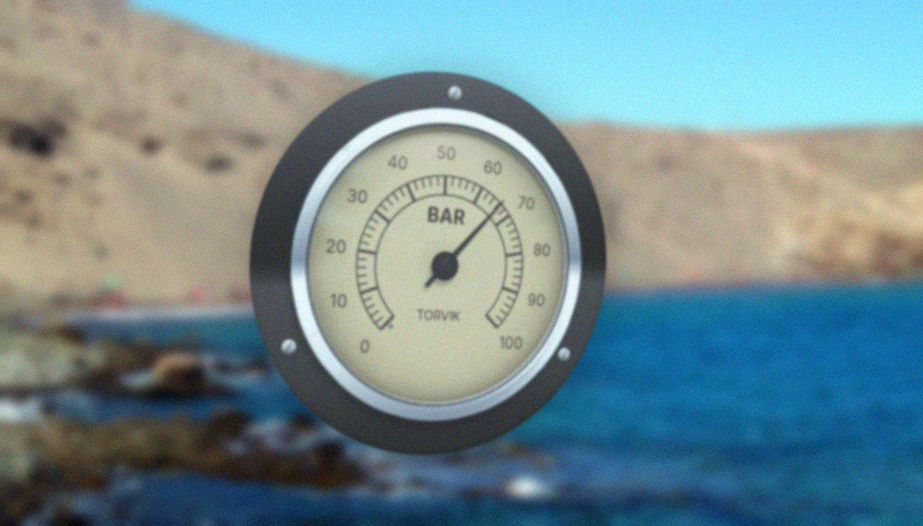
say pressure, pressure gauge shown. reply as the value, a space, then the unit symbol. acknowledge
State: 66 bar
